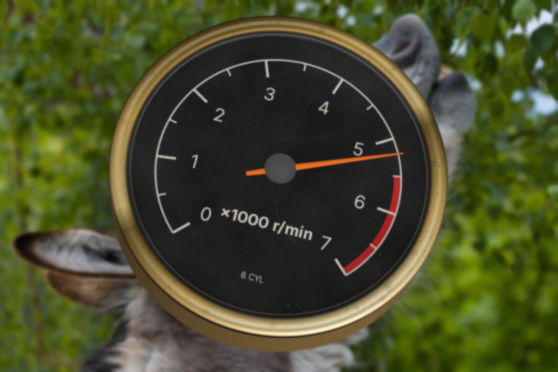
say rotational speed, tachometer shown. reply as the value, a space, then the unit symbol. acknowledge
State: 5250 rpm
